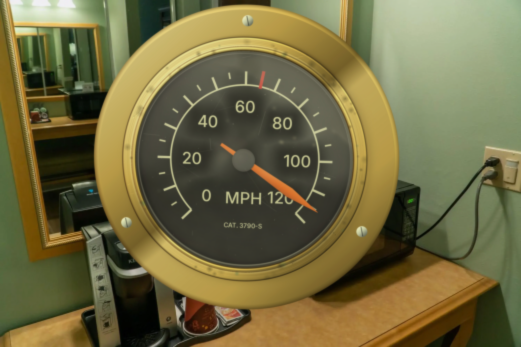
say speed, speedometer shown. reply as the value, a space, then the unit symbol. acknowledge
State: 115 mph
